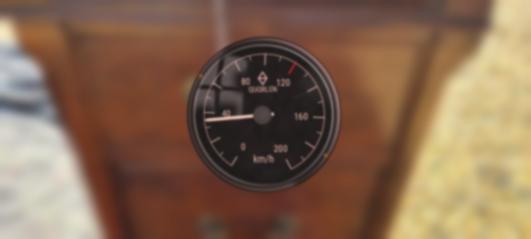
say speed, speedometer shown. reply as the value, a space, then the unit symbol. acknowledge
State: 35 km/h
